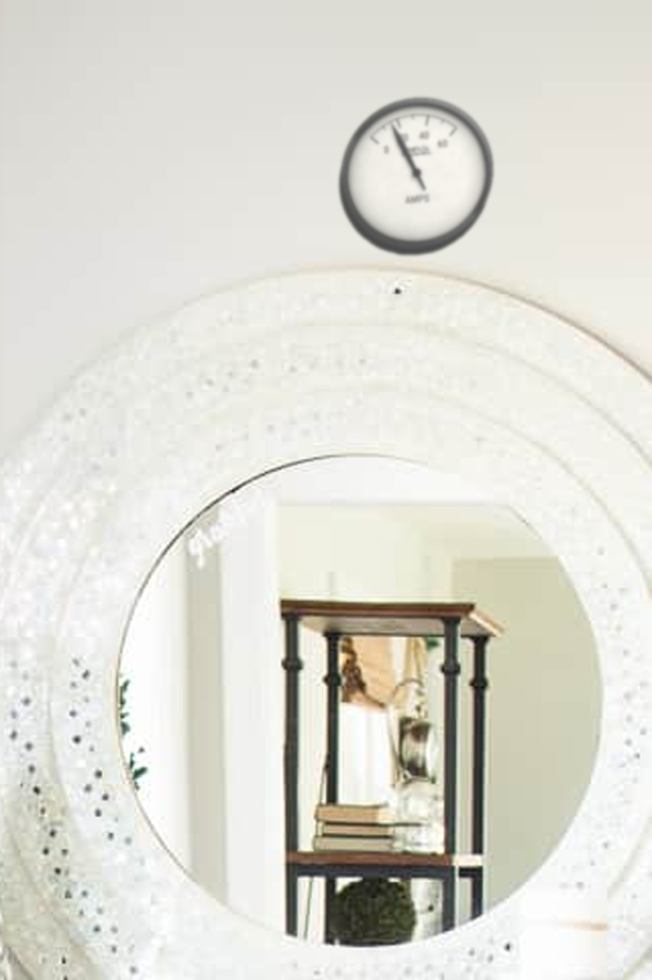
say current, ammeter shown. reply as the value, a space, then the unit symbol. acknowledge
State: 15 A
